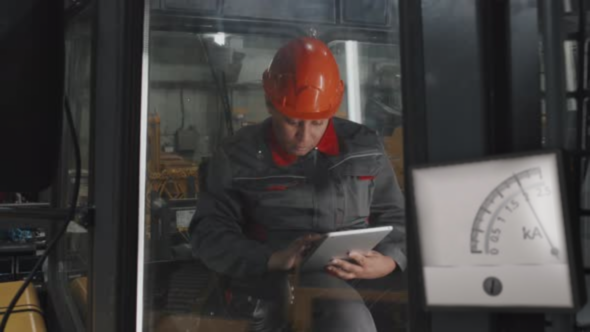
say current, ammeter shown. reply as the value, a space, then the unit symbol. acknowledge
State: 2 kA
